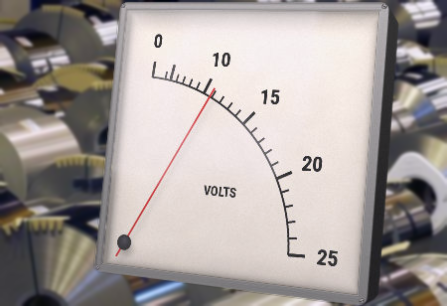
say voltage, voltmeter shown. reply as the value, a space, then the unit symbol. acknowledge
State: 11 V
